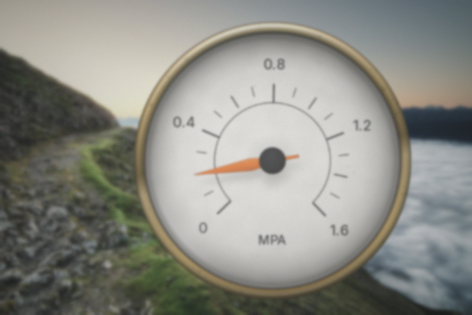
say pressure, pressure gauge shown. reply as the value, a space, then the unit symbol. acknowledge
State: 0.2 MPa
